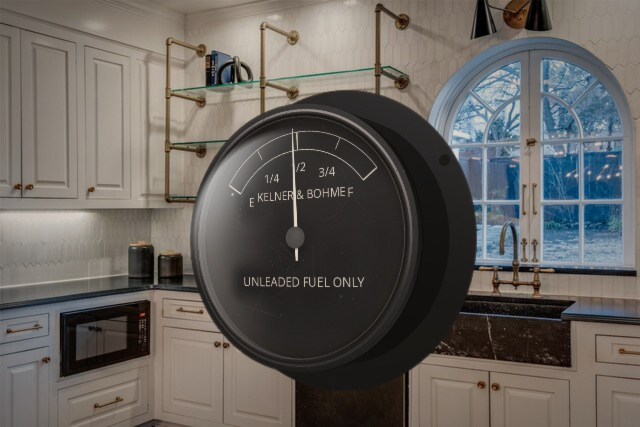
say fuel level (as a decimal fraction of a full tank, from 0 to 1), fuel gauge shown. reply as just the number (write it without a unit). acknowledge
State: 0.5
